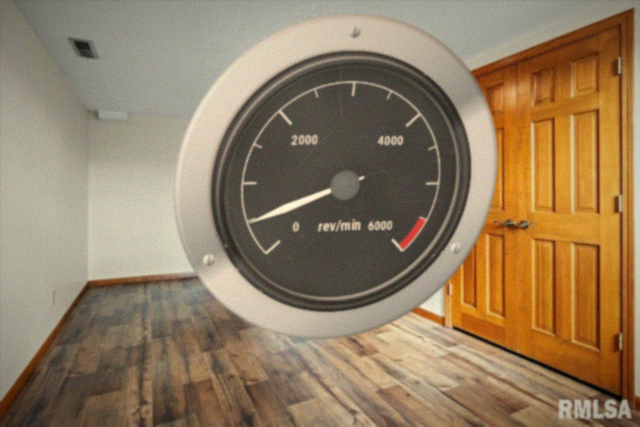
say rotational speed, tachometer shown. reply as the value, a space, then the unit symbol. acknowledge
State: 500 rpm
